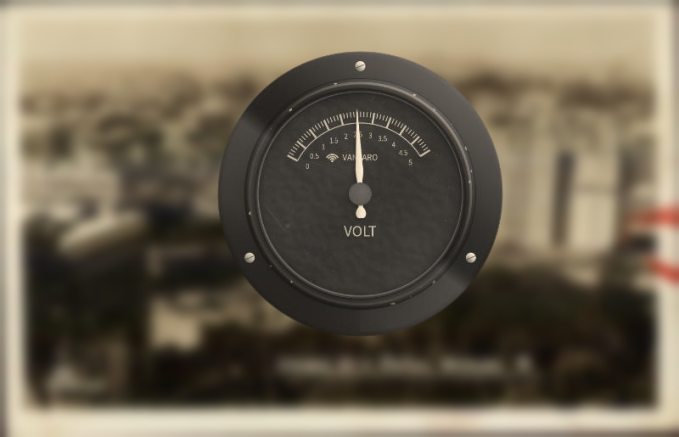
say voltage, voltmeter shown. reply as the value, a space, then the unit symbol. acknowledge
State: 2.5 V
